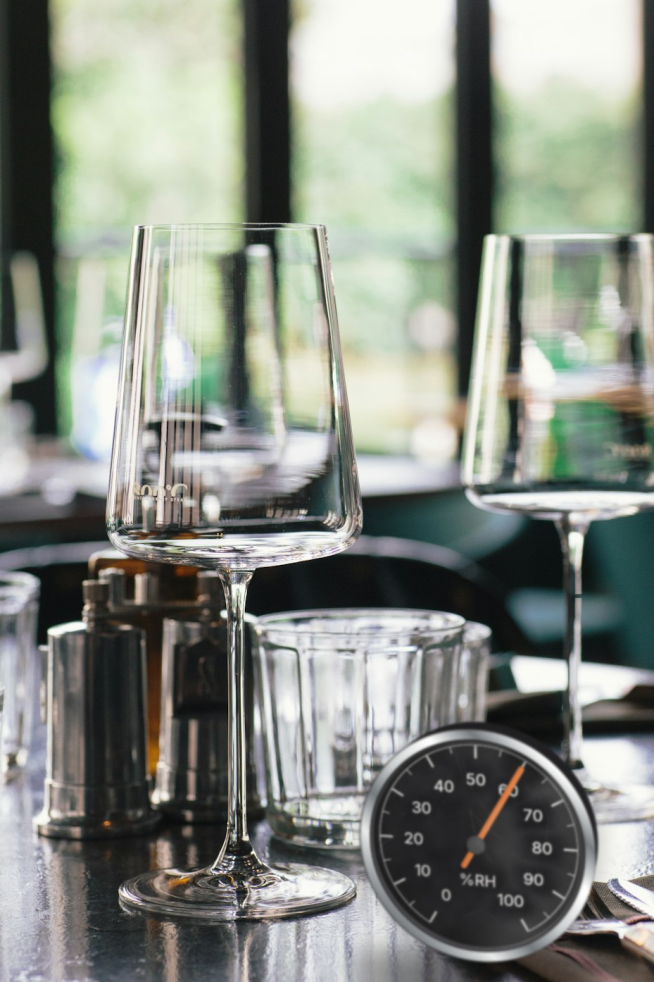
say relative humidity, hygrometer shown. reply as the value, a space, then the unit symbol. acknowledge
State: 60 %
